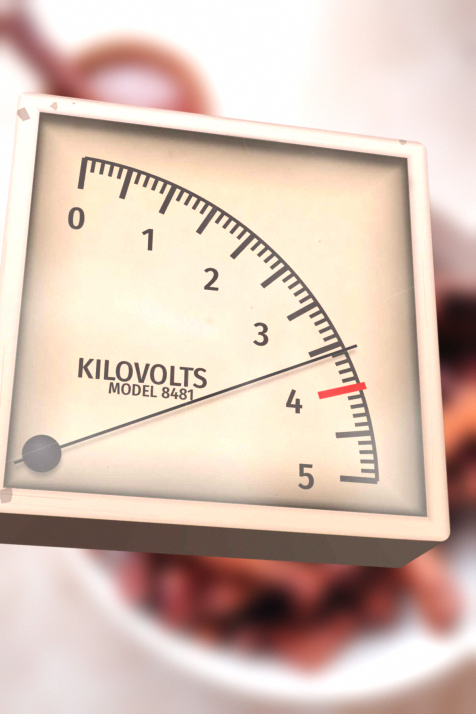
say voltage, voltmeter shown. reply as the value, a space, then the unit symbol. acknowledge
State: 3.6 kV
